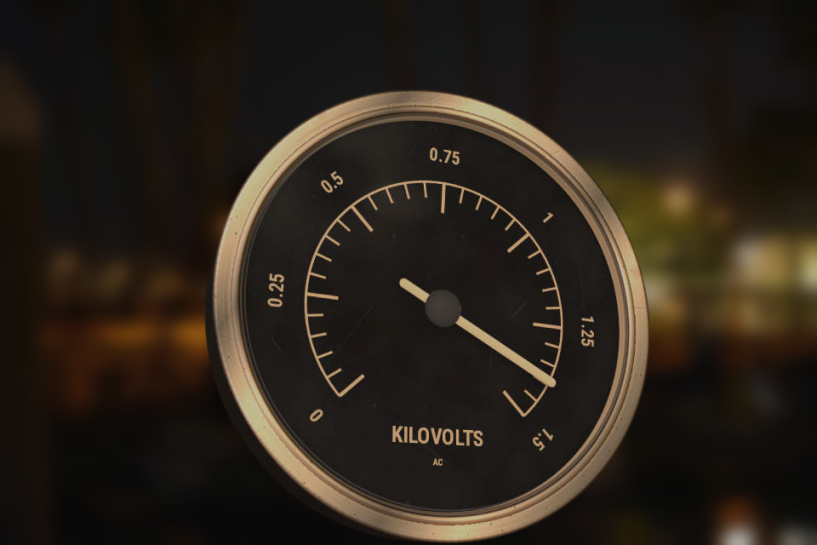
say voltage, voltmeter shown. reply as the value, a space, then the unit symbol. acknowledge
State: 1.4 kV
